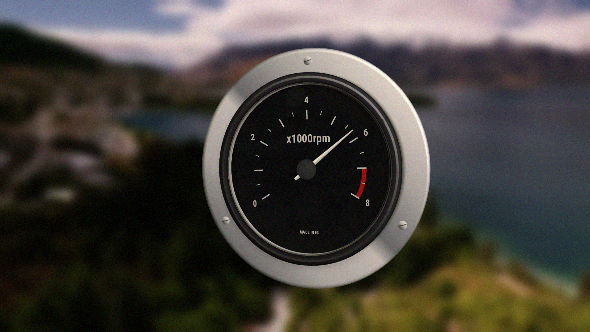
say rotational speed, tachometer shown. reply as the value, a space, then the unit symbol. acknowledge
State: 5750 rpm
